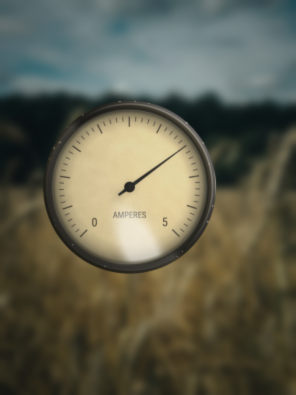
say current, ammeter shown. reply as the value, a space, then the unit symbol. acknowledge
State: 3.5 A
